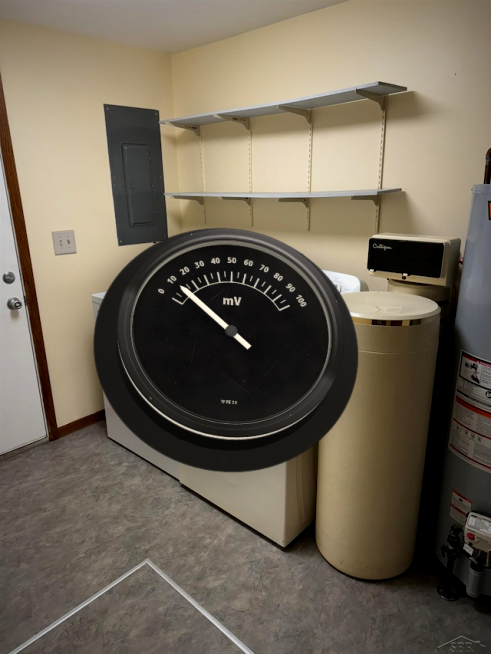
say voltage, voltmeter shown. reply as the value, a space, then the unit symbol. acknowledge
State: 10 mV
